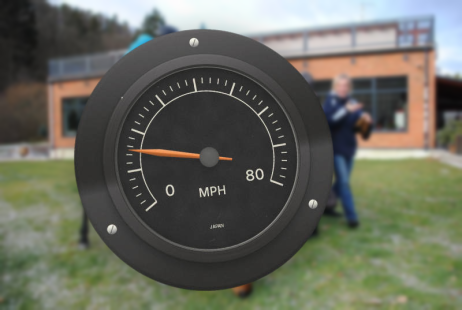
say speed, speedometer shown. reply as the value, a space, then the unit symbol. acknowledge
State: 15 mph
